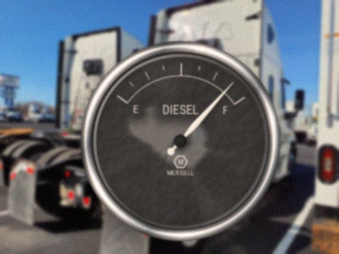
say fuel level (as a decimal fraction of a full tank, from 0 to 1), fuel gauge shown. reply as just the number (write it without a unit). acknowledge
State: 0.875
